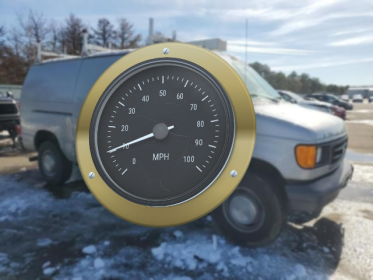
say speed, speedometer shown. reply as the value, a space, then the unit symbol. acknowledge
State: 10 mph
